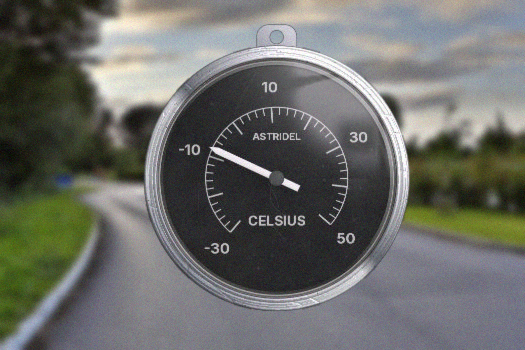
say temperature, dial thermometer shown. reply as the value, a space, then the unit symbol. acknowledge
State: -8 °C
